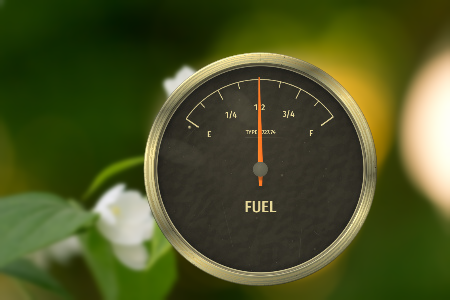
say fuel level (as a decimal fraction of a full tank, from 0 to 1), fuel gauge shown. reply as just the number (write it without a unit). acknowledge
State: 0.5
